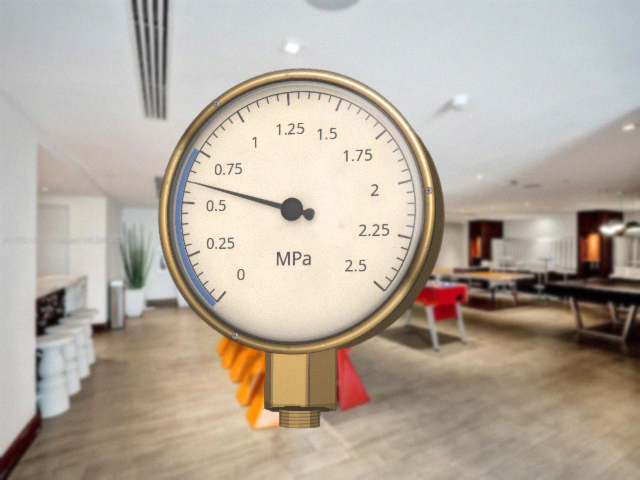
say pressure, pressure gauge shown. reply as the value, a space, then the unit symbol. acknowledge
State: 0.6 MPa
